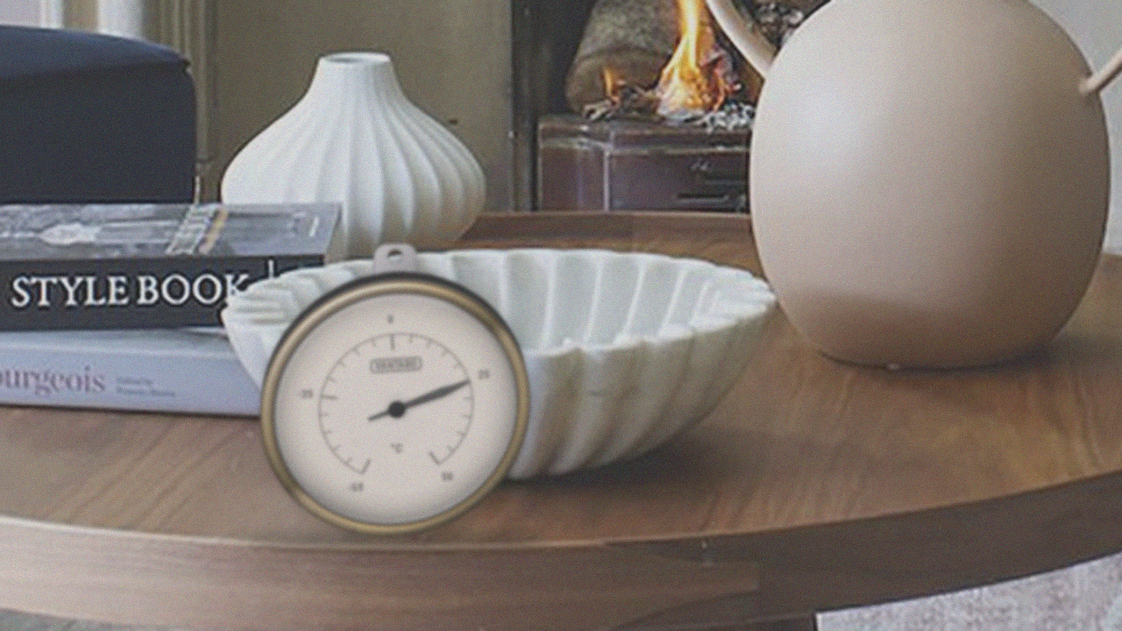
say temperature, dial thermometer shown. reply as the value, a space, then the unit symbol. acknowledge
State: 25 °C
